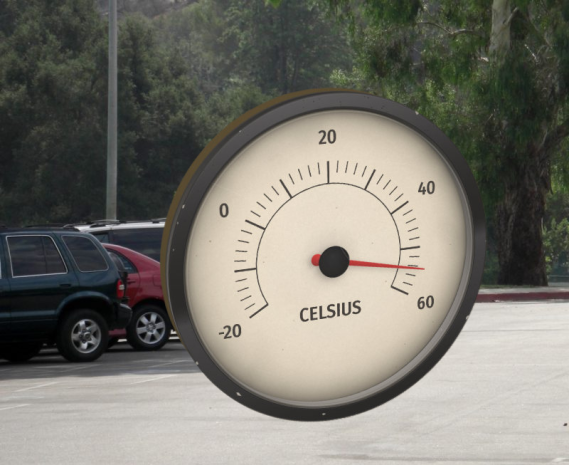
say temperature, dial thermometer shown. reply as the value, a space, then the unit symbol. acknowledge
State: 54 °C
